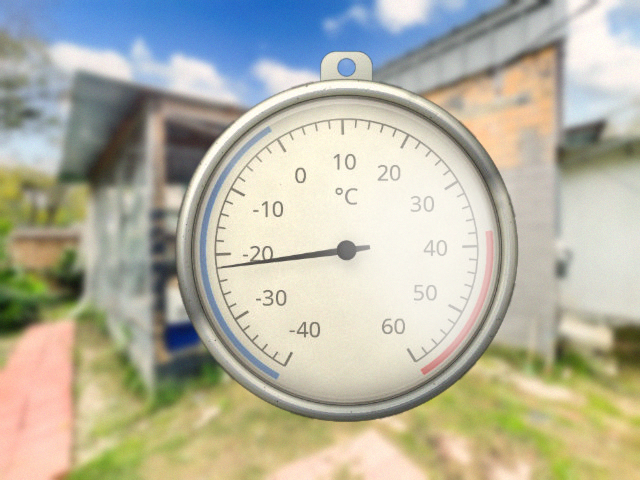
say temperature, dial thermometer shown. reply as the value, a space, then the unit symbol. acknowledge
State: -22 °C
